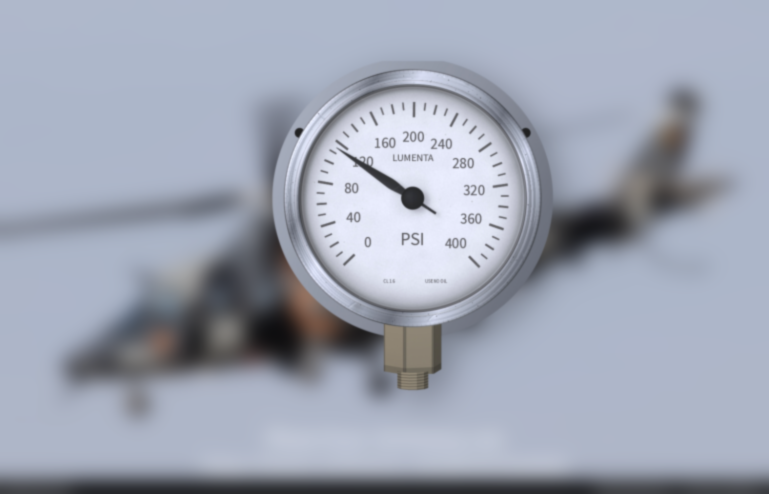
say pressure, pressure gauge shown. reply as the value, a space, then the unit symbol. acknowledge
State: 115 psi
